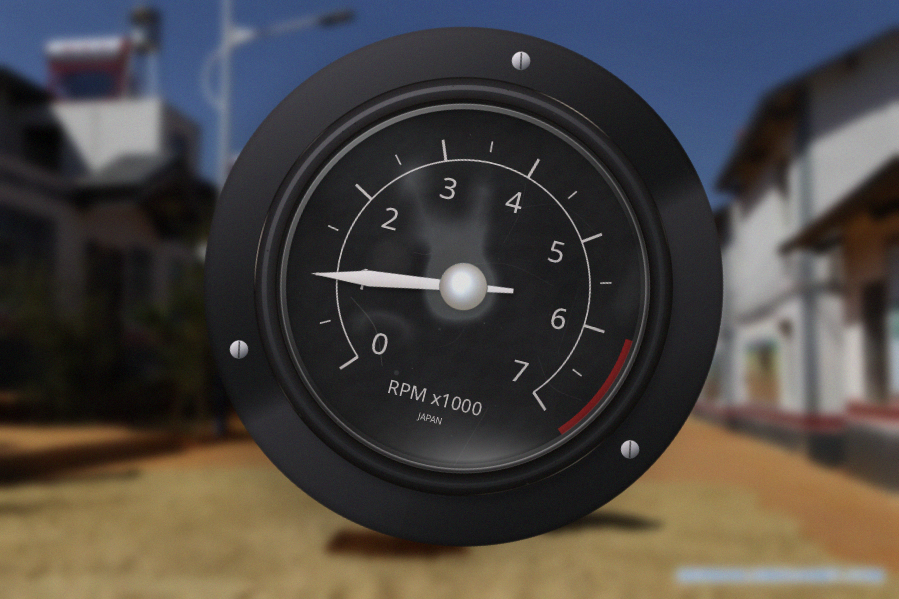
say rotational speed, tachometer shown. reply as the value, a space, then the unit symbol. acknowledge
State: 1000 rpm
